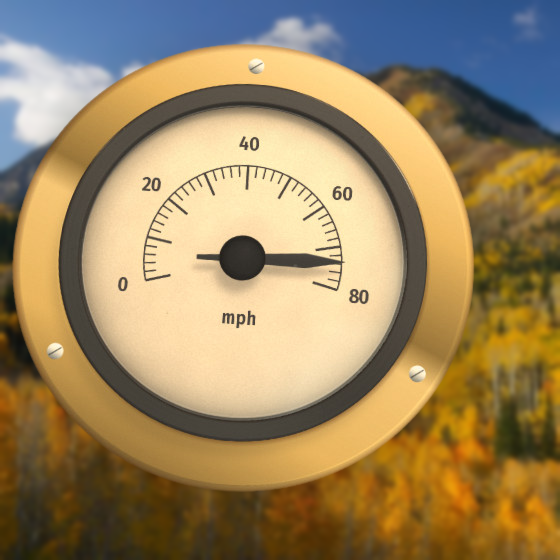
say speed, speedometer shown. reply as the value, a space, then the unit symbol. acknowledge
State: 74 mph
